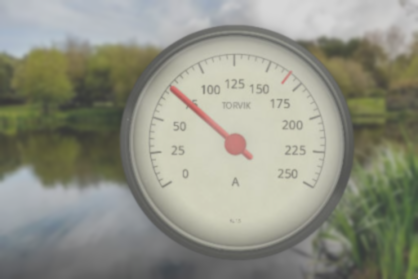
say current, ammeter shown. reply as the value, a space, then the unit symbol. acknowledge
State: 75 A
